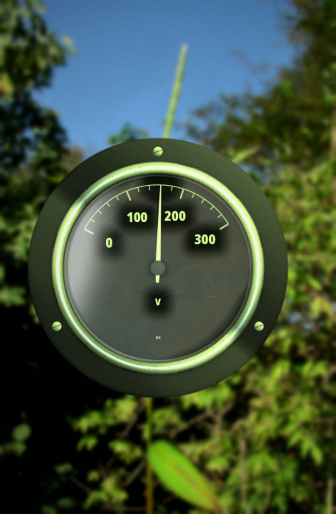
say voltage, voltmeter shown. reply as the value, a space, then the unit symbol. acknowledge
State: 160 V
